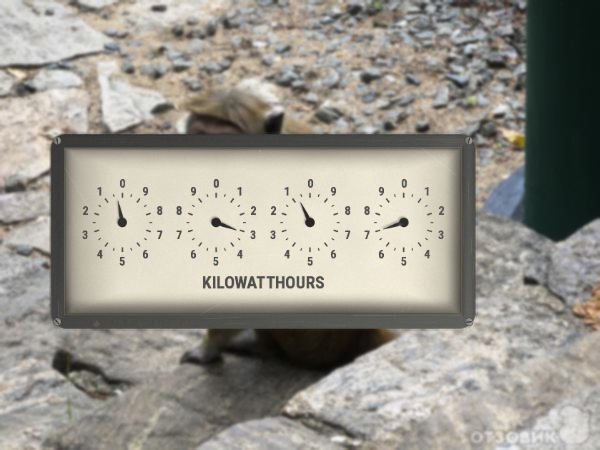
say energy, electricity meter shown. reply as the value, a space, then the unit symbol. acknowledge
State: 307 kWh
